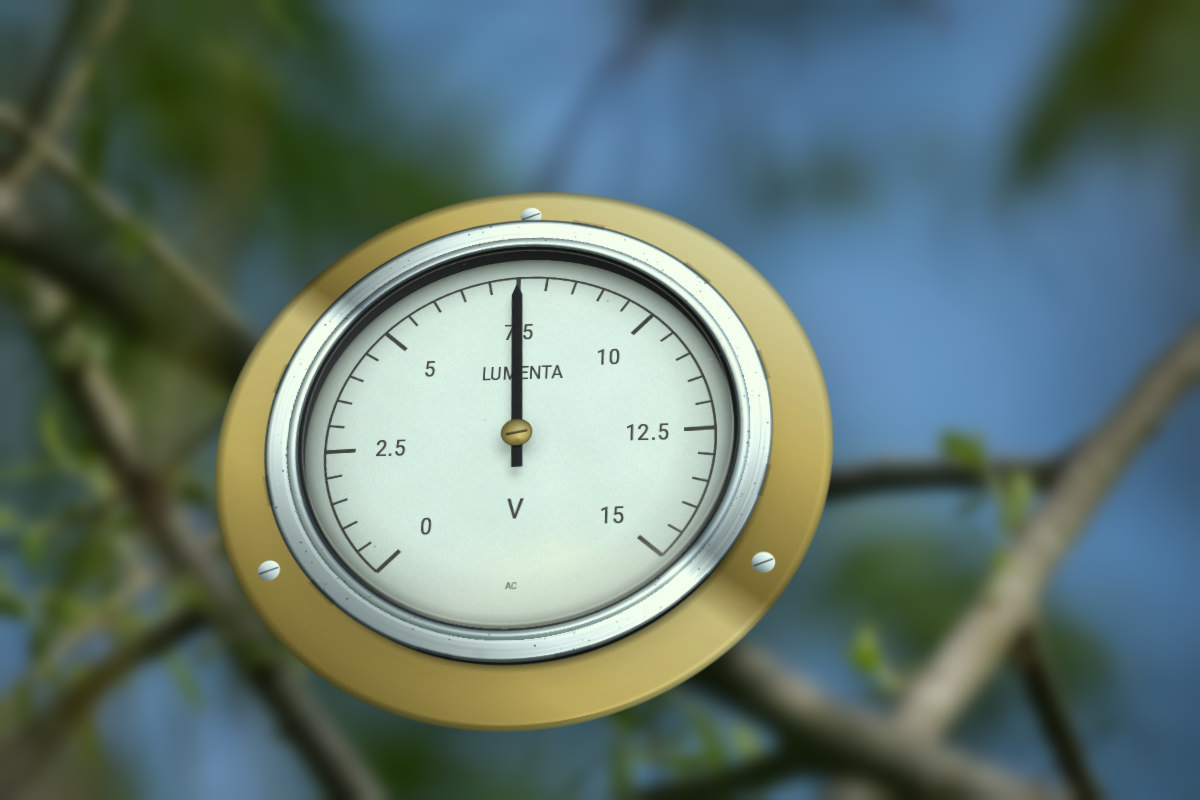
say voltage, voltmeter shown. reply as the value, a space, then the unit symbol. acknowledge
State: 7.5 V
